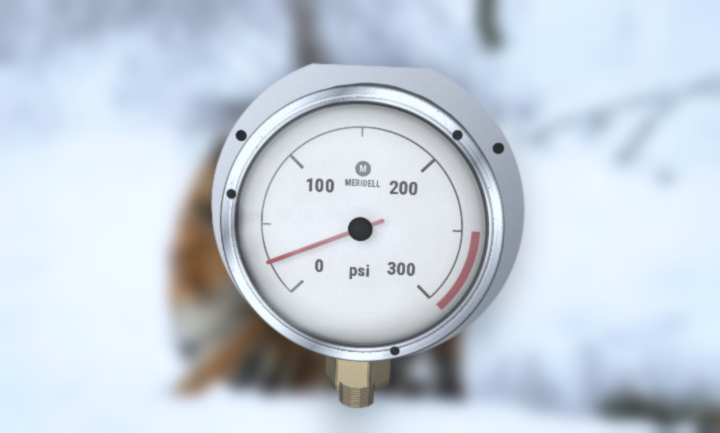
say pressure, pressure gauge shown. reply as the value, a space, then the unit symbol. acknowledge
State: 25 psi
